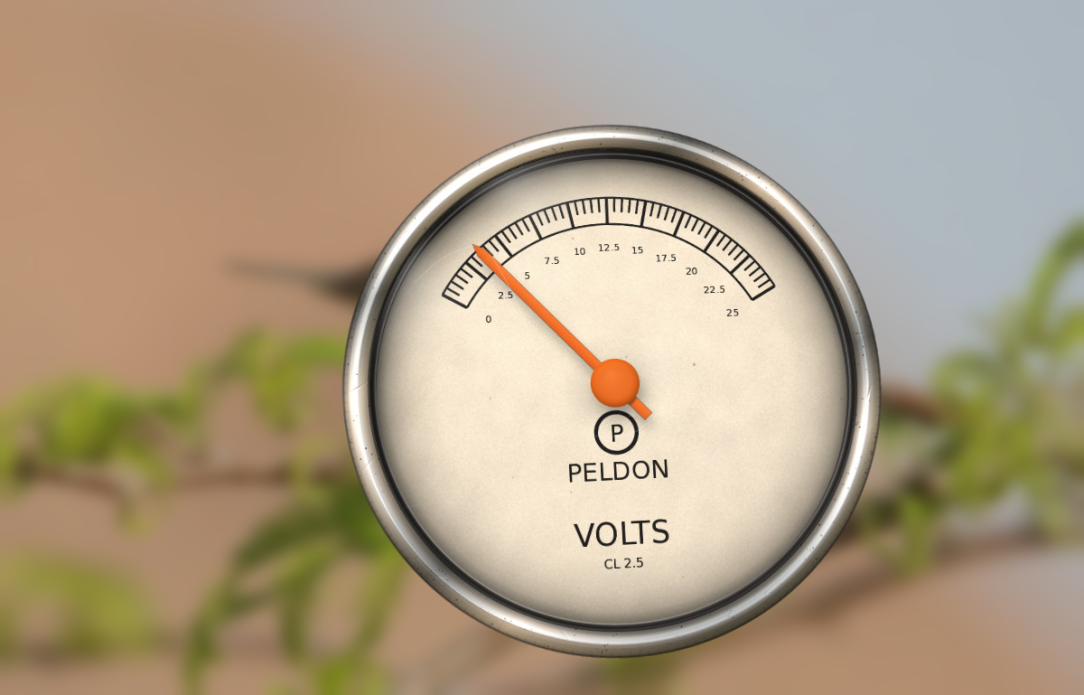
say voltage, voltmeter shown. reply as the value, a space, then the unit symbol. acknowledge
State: 3.5 V
